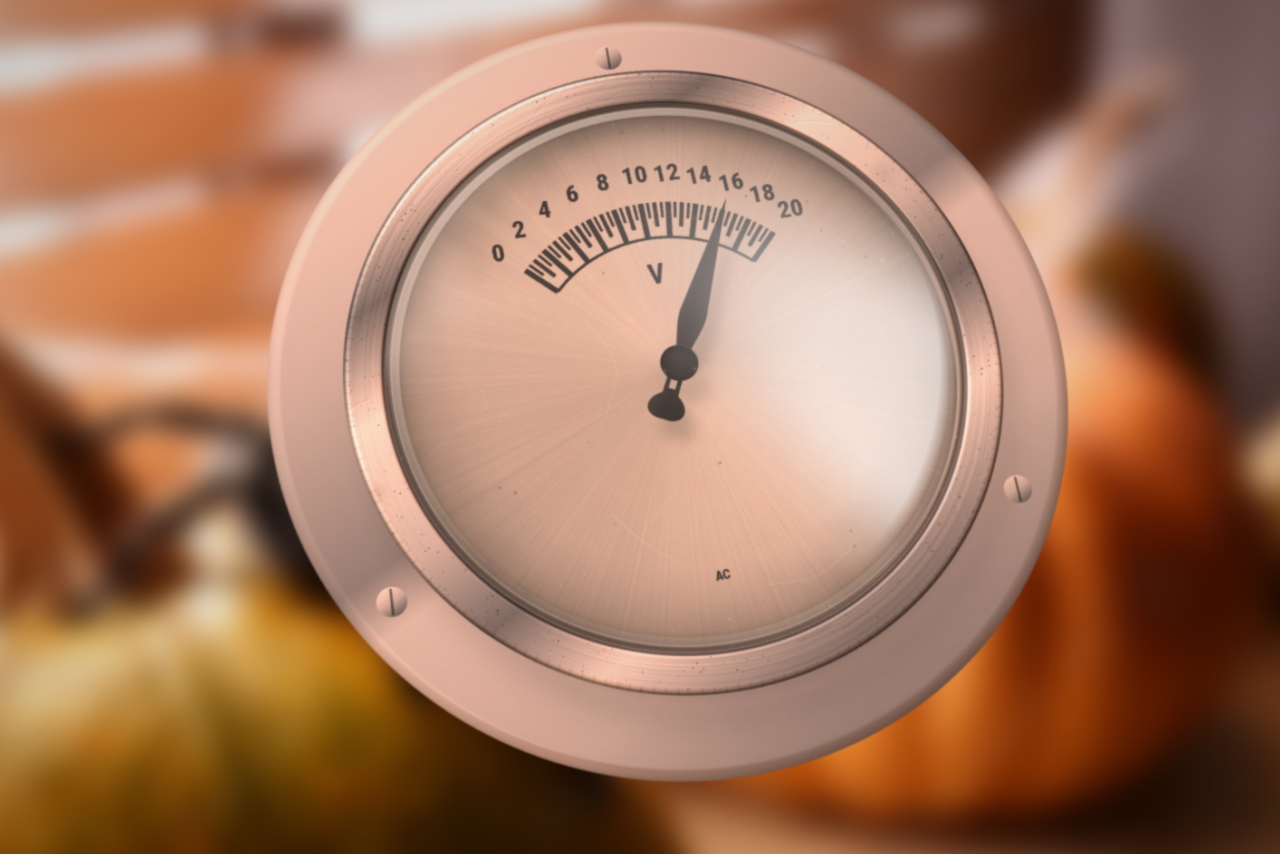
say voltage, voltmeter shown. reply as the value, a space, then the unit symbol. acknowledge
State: 16 V
